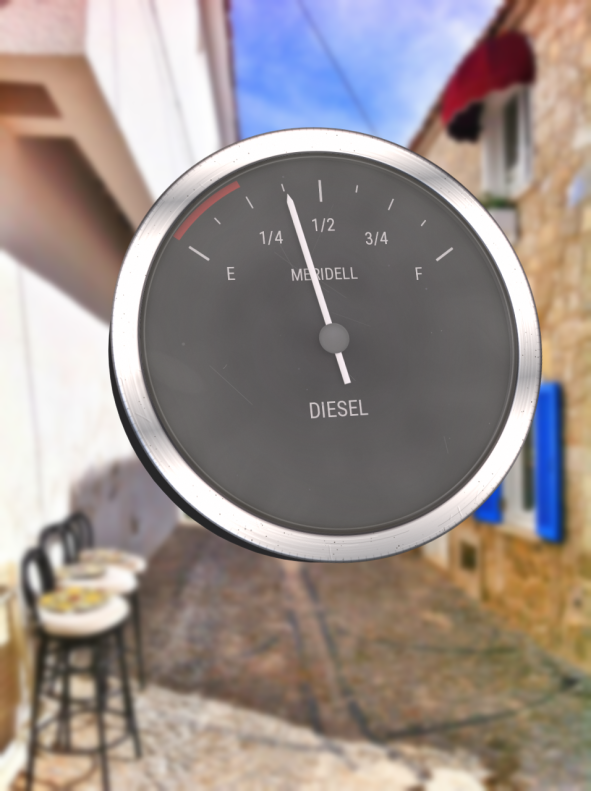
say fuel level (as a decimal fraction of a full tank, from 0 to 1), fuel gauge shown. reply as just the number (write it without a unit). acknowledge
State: 0.375
